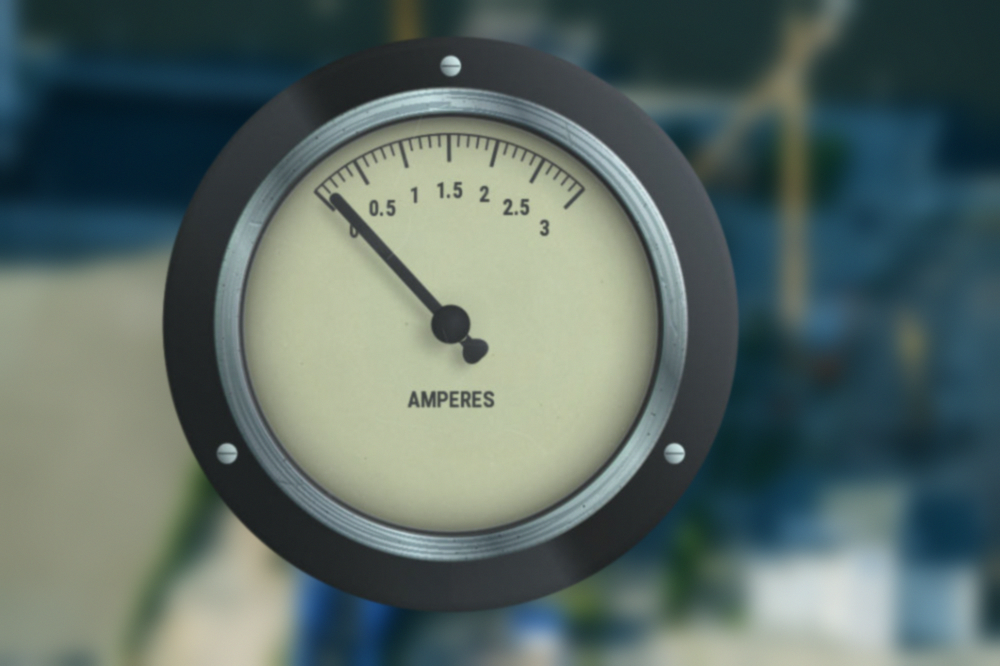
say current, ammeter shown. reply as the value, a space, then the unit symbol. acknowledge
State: 0.1 A
